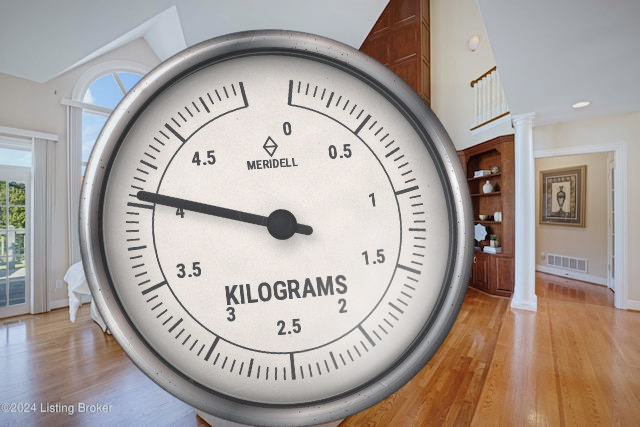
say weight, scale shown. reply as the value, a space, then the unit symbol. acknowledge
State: 4.05 kg
